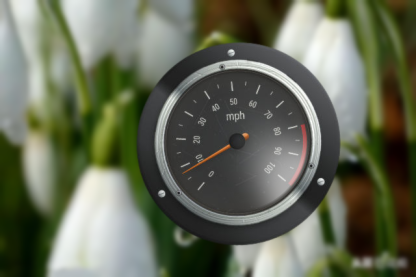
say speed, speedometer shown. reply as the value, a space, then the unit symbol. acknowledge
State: 7.5 mph
